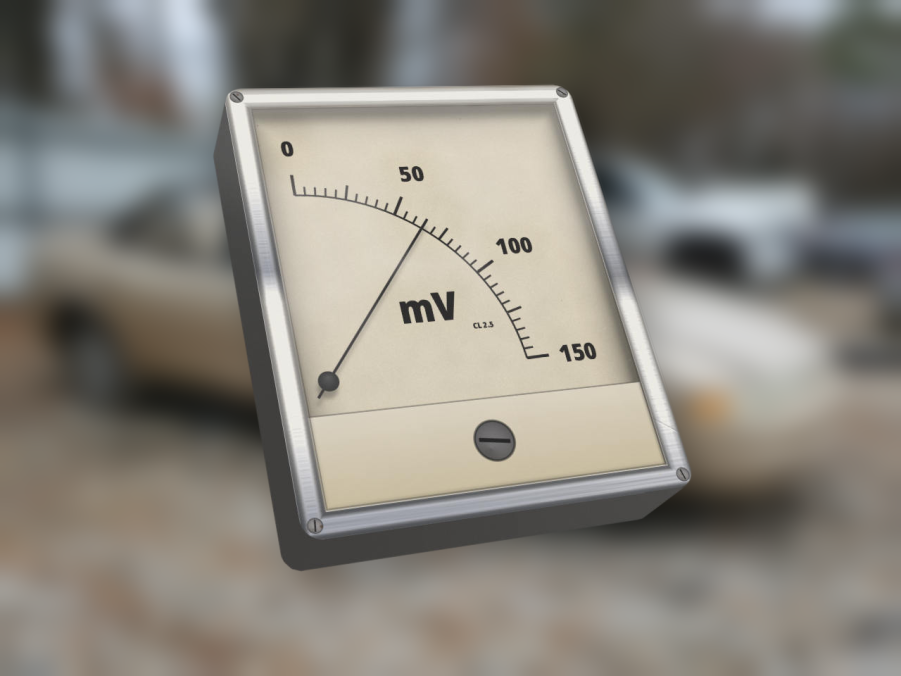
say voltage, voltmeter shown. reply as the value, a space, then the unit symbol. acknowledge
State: 65 mV
